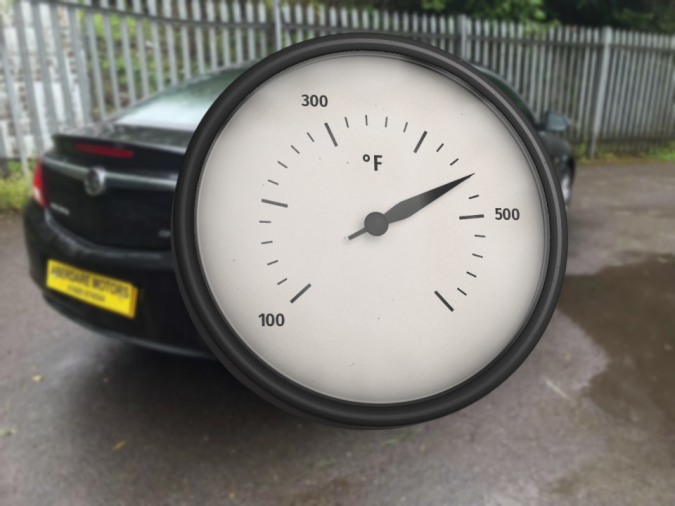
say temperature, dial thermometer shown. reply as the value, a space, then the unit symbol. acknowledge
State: 460 °F
